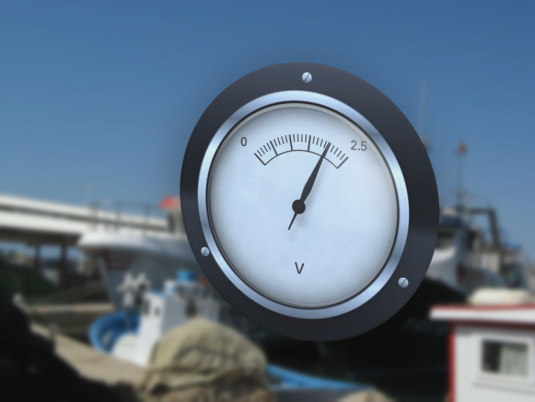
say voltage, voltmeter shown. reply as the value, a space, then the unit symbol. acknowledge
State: 2 V
